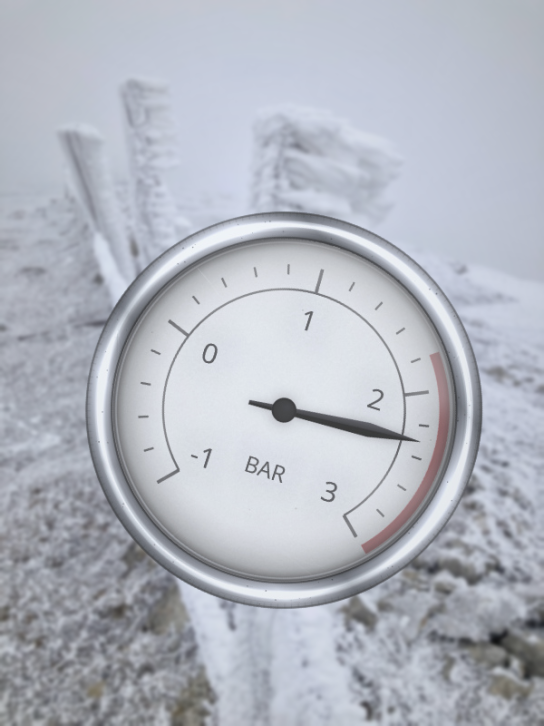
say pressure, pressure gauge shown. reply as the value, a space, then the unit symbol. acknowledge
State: 2.3 bar
